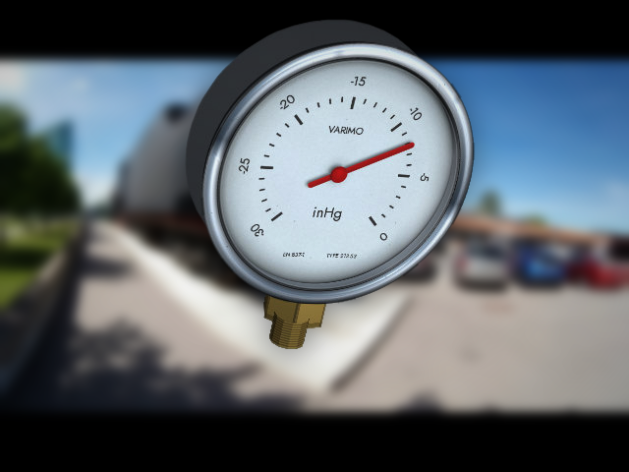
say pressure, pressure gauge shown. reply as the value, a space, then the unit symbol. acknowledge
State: -8 inHg
